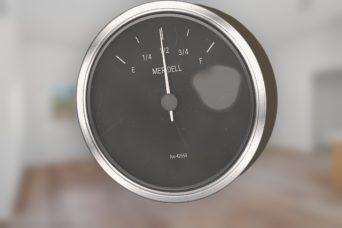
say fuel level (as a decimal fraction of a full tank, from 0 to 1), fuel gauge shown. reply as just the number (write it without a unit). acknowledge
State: 0.5
